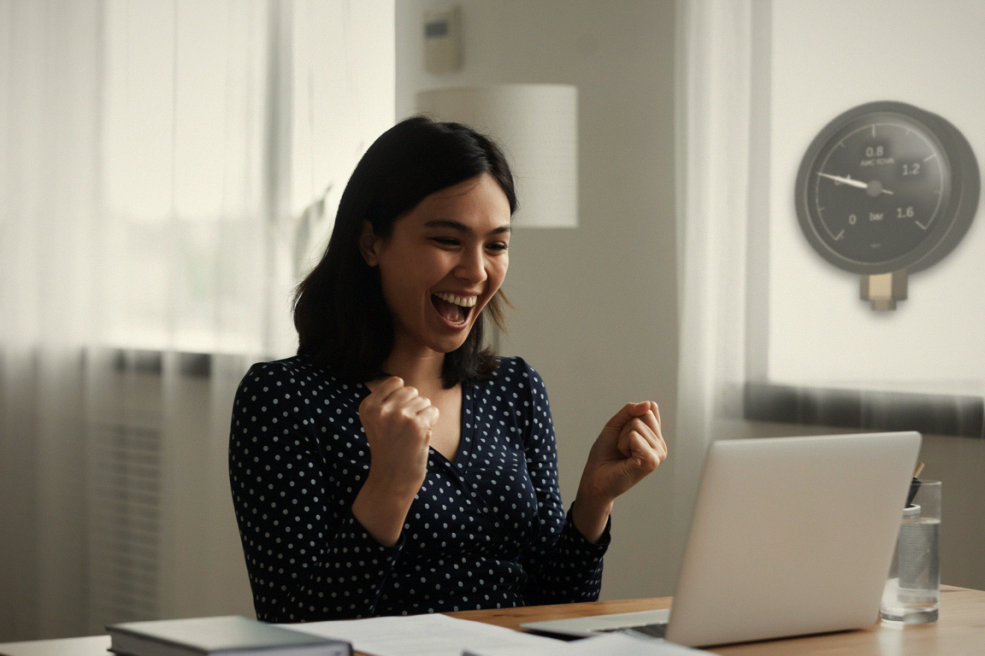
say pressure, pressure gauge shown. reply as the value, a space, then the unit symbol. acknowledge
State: 0.4 bar
